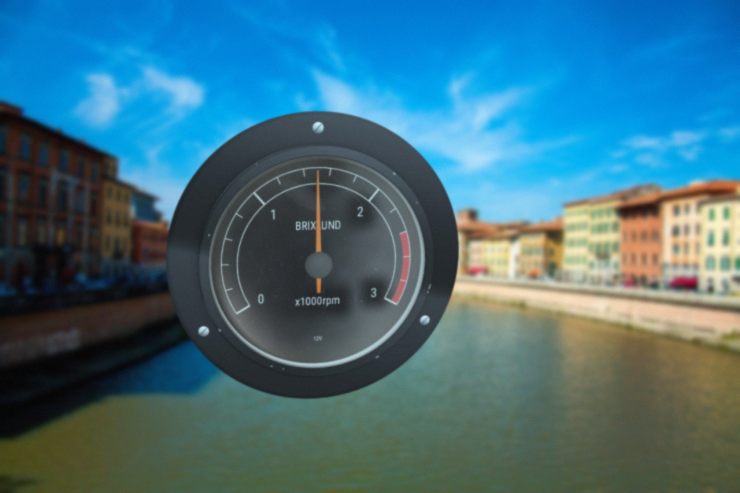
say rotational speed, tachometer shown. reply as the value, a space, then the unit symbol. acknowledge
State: 1500 rpm
